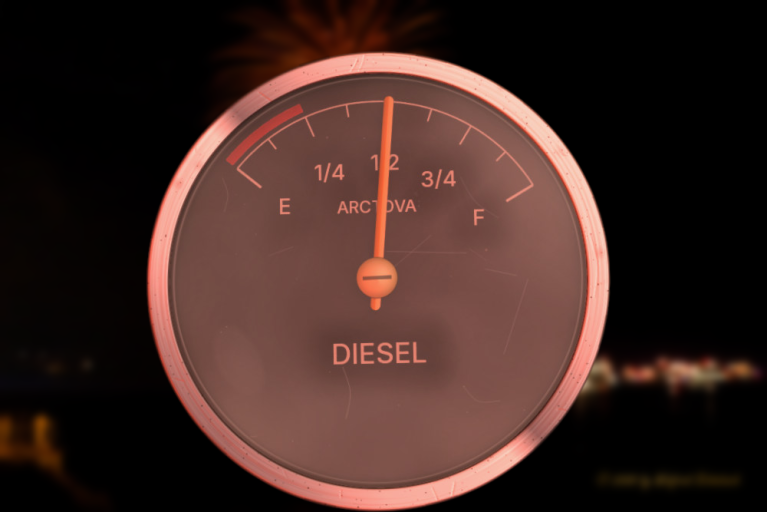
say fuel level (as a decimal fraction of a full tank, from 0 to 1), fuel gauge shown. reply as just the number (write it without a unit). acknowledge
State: 0.5
